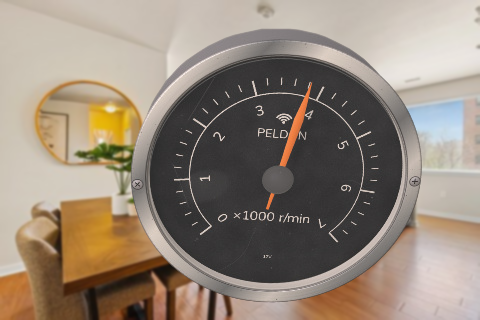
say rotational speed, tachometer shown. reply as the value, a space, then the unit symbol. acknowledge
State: 3800 rpm
